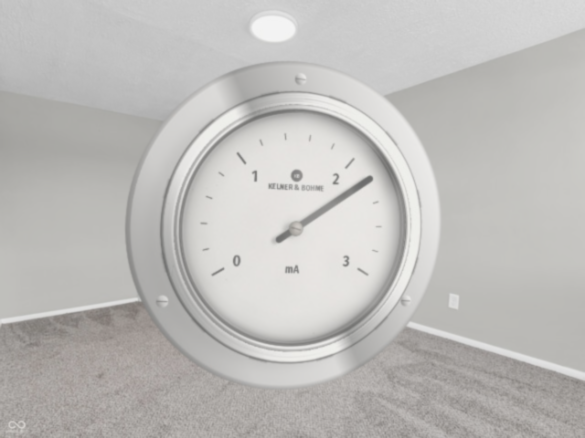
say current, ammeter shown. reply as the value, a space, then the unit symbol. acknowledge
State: 2.2 mA
